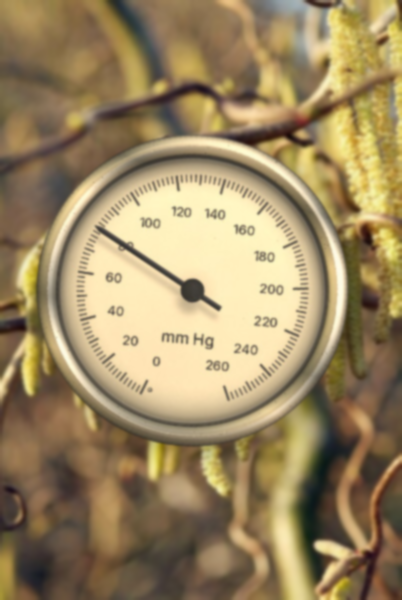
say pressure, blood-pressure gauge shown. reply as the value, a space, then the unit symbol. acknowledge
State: 80 mmHg
